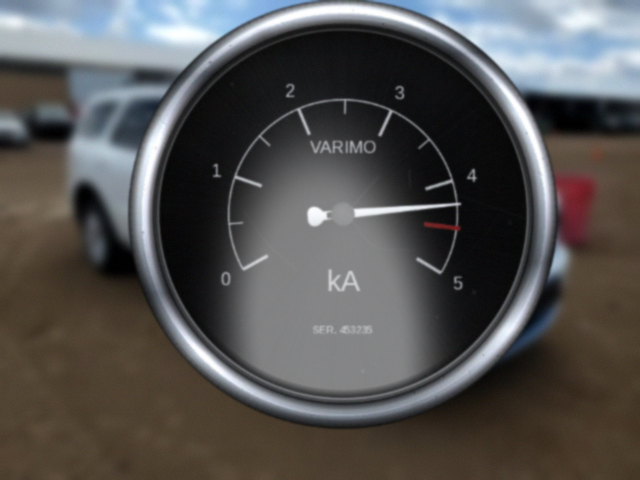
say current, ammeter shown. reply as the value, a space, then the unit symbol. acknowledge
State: 4.25 kA
